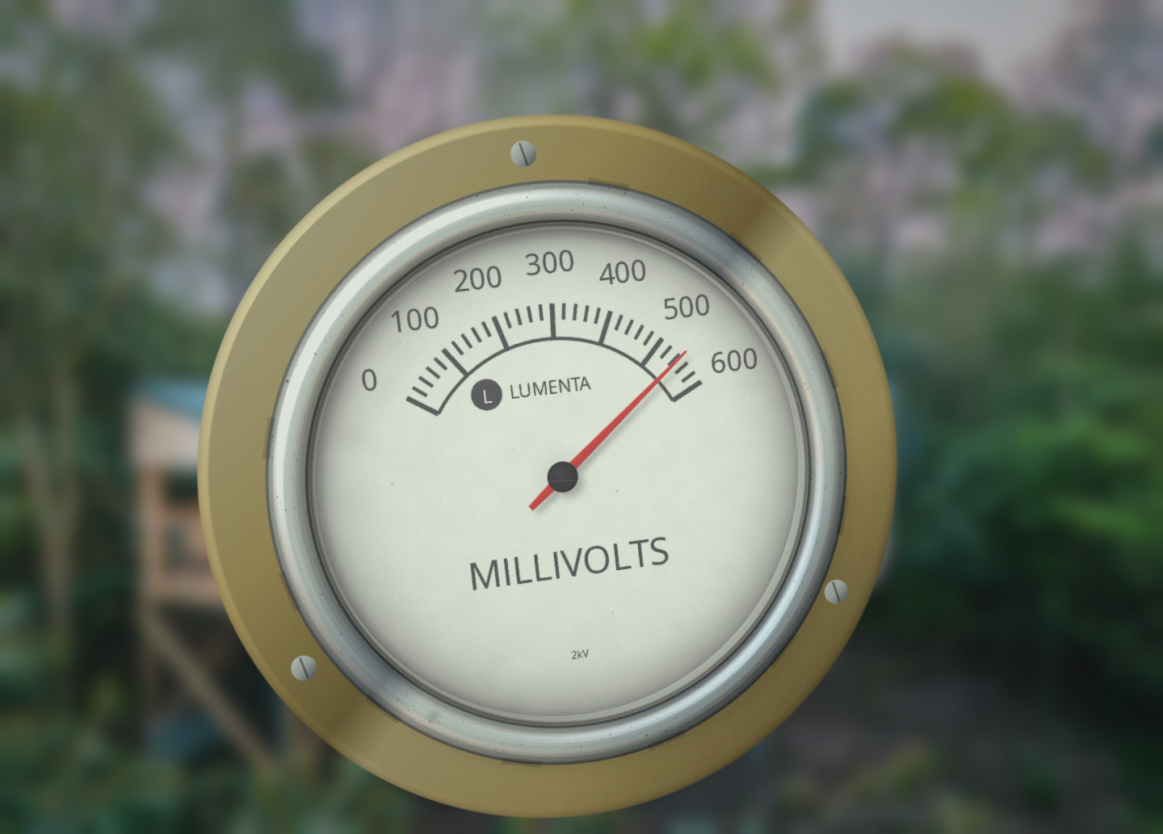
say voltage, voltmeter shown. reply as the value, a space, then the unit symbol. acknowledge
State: 540 mV
